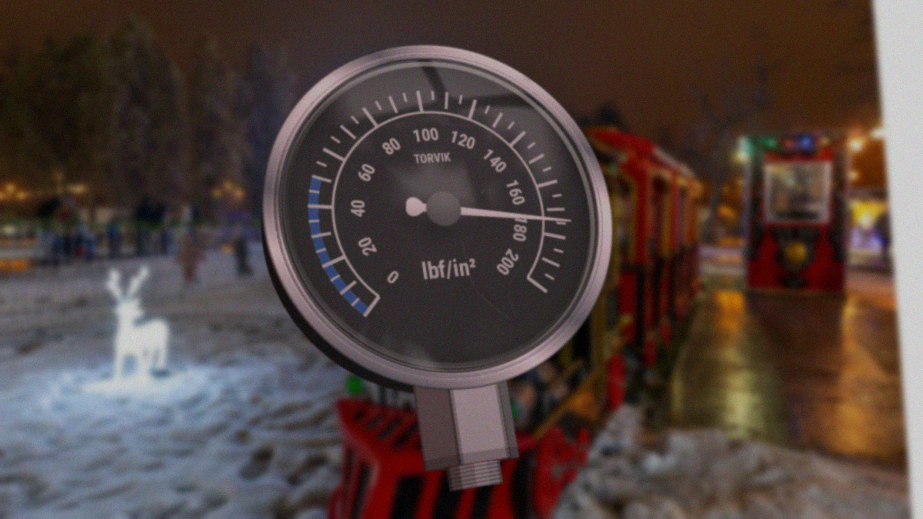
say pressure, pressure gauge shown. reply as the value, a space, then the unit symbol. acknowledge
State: 175 psi
